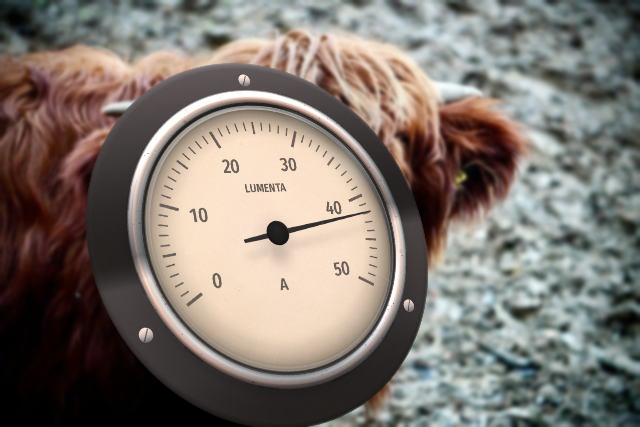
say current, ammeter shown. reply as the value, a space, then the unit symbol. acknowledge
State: 42 A
